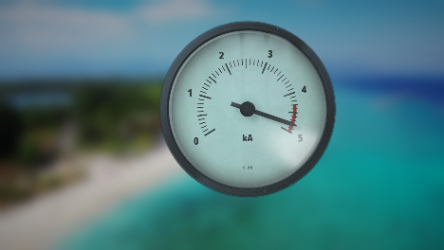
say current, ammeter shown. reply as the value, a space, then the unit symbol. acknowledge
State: 4.8 kA
